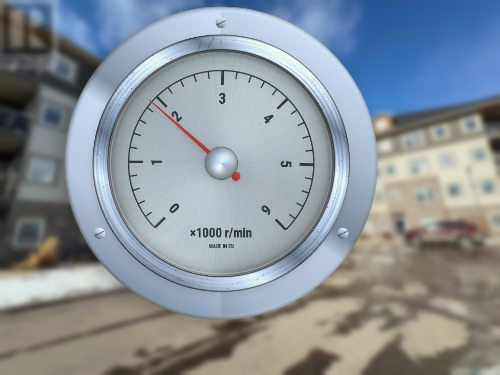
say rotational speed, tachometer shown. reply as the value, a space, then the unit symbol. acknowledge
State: 1900 rpm
